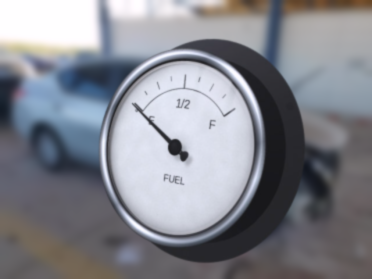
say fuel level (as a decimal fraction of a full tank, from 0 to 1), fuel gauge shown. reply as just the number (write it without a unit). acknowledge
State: 0
